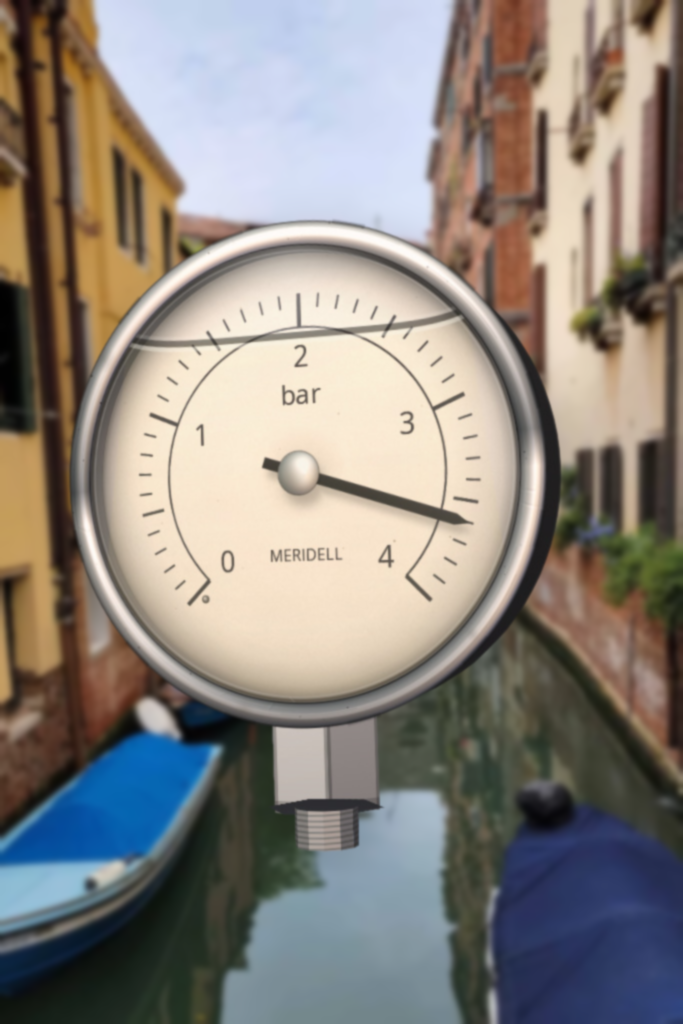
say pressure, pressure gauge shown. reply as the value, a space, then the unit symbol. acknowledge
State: 3.6 bar
